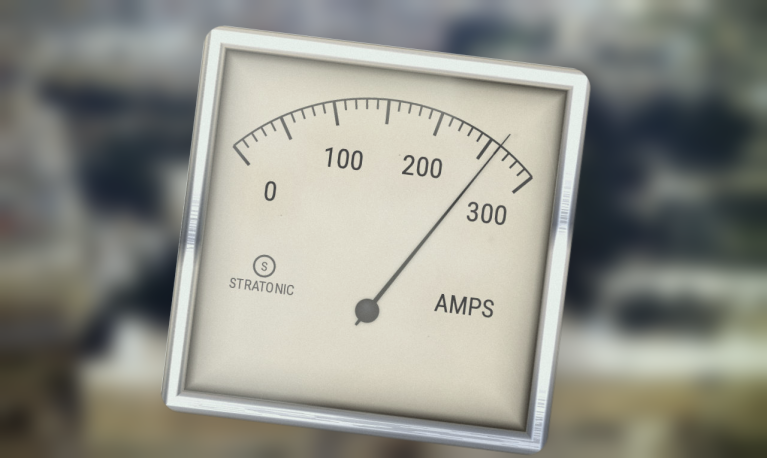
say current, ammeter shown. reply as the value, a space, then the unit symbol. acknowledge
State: 260 A
